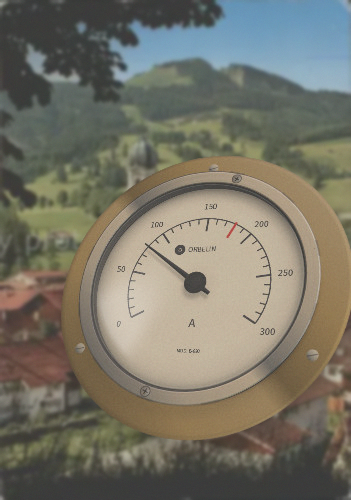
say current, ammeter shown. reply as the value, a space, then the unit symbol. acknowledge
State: 80 A
